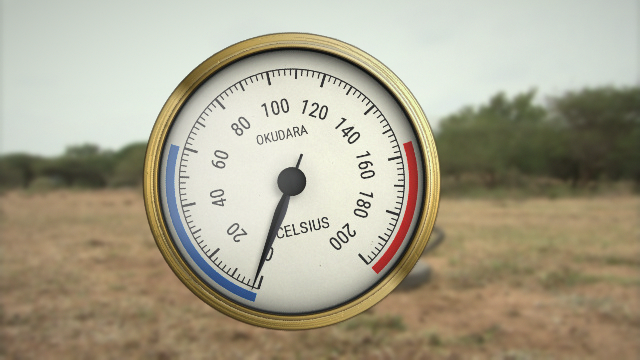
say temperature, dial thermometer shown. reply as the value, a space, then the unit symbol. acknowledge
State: 2 °C
